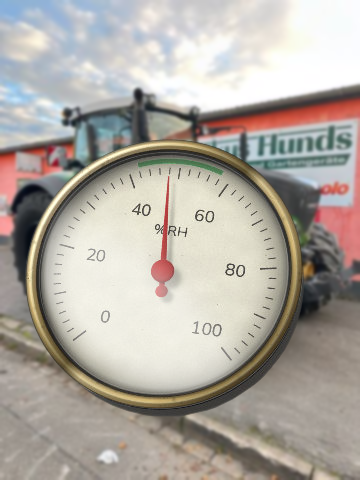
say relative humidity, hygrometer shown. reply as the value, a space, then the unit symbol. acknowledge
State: 48 %
